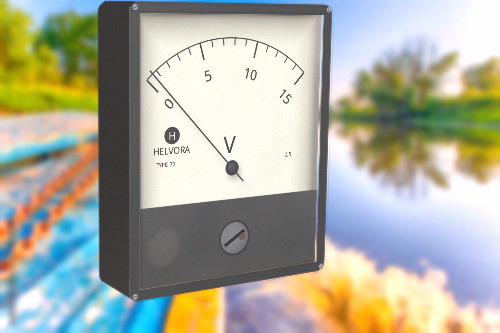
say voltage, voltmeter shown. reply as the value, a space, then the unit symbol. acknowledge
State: 0.5 V
